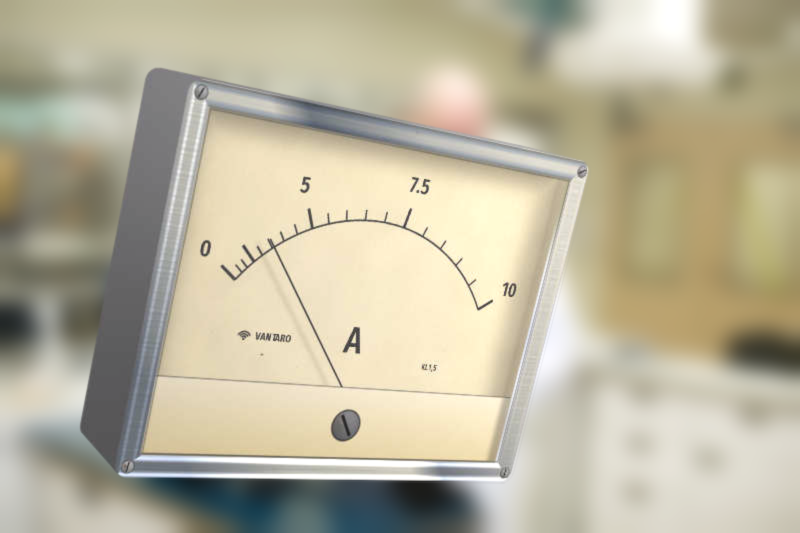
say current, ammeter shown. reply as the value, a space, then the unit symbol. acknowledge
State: 3.5 A
